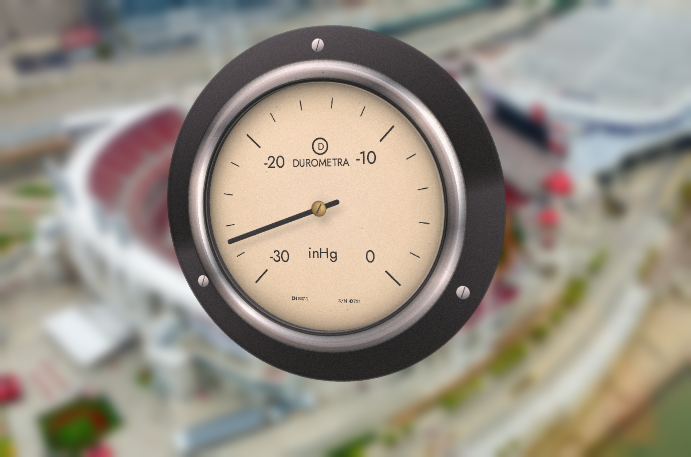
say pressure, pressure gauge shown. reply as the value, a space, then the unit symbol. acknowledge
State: -27 inHg
